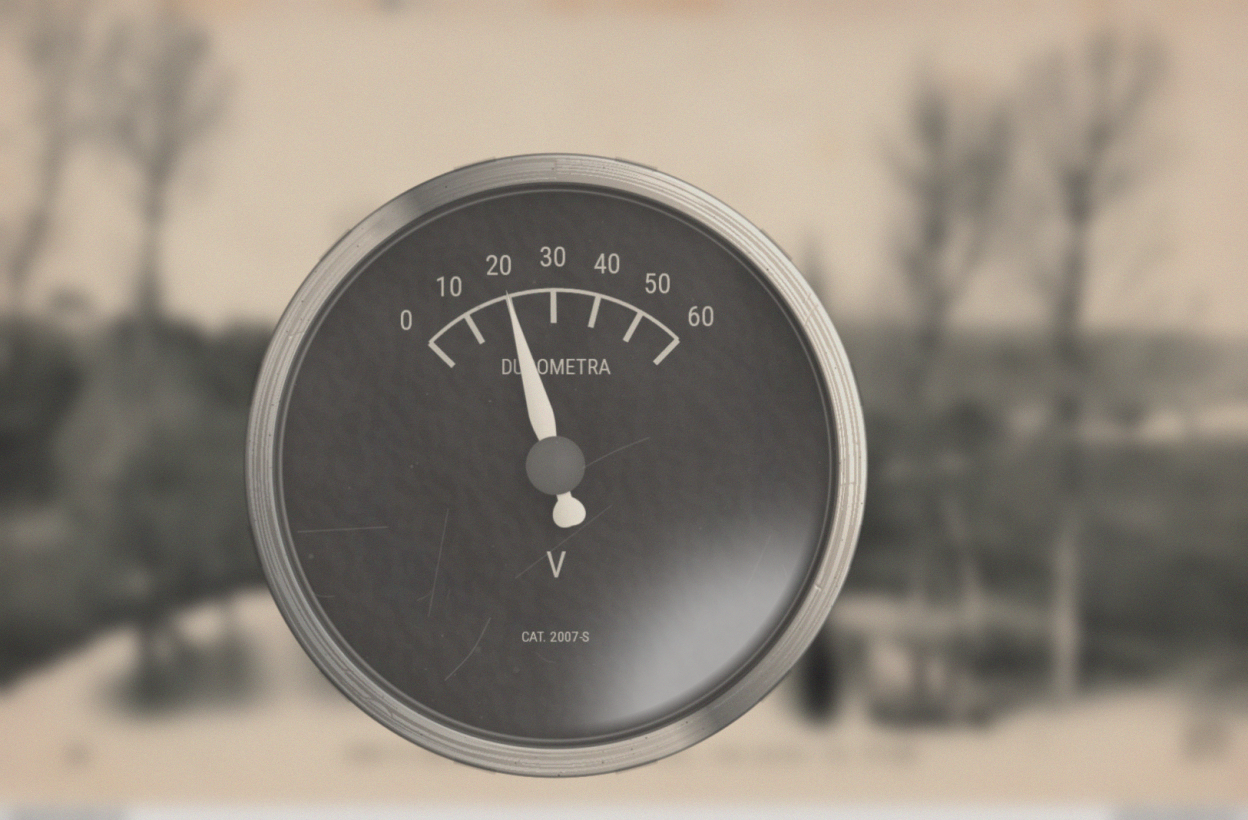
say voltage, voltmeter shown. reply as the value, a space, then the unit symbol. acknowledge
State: 20 V
